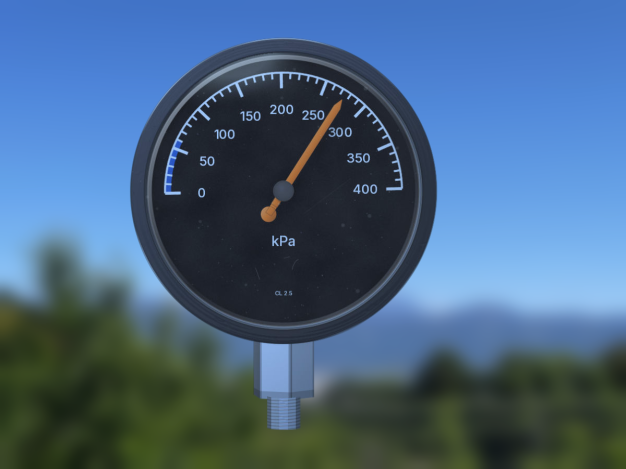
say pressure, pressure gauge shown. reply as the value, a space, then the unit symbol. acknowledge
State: 275 kPa
